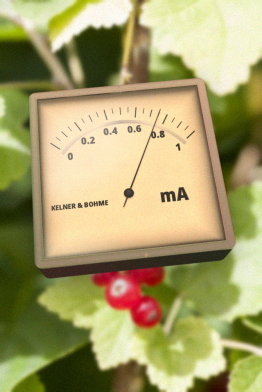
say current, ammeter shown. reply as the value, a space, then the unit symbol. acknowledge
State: 0.75 mA
